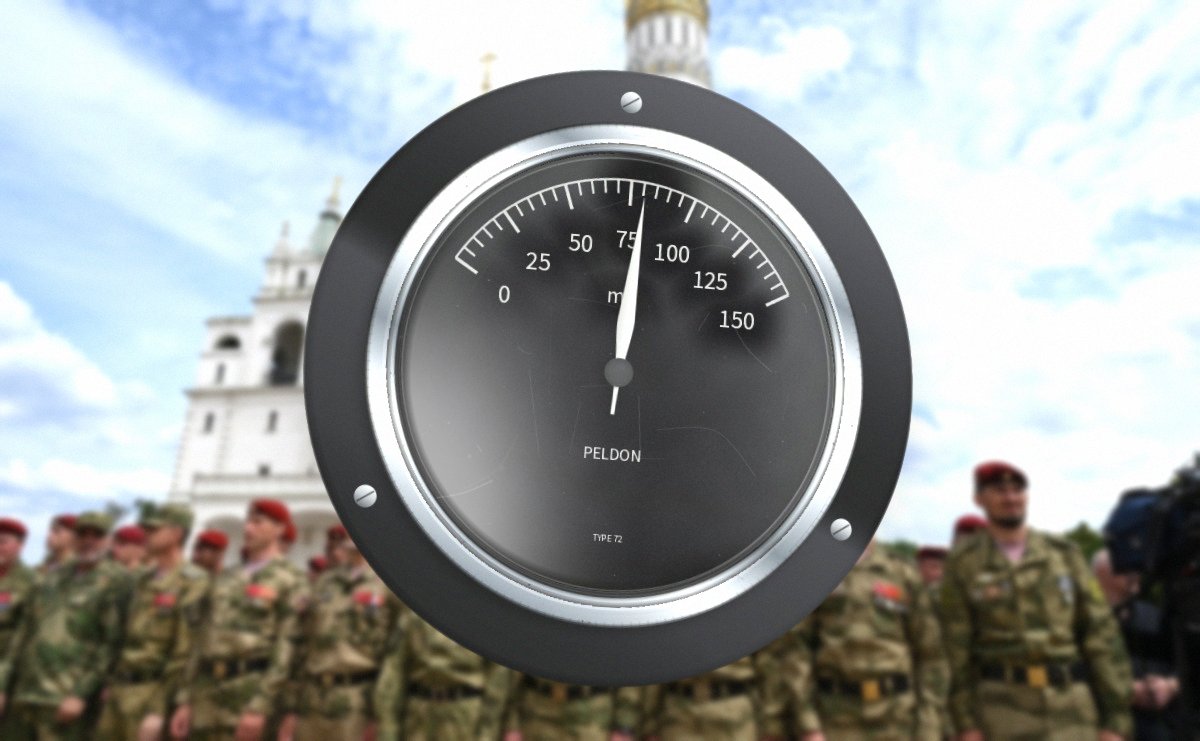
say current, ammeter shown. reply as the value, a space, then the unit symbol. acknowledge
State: 80 mA
